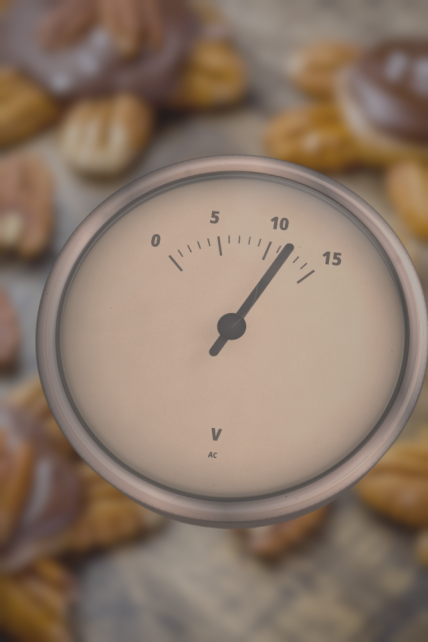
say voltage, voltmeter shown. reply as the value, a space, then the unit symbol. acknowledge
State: 12 V
